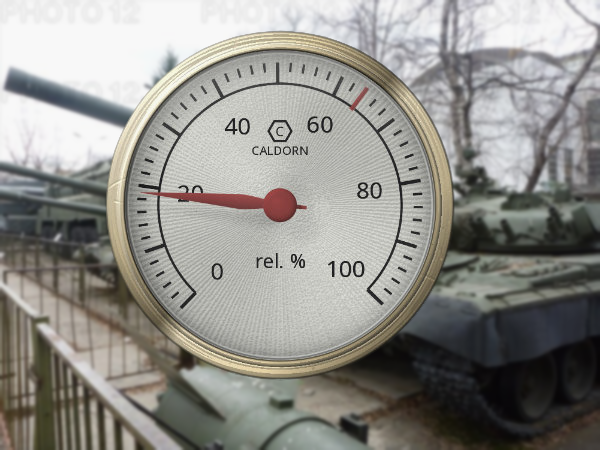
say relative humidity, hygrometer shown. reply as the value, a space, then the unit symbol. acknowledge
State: 19 %
